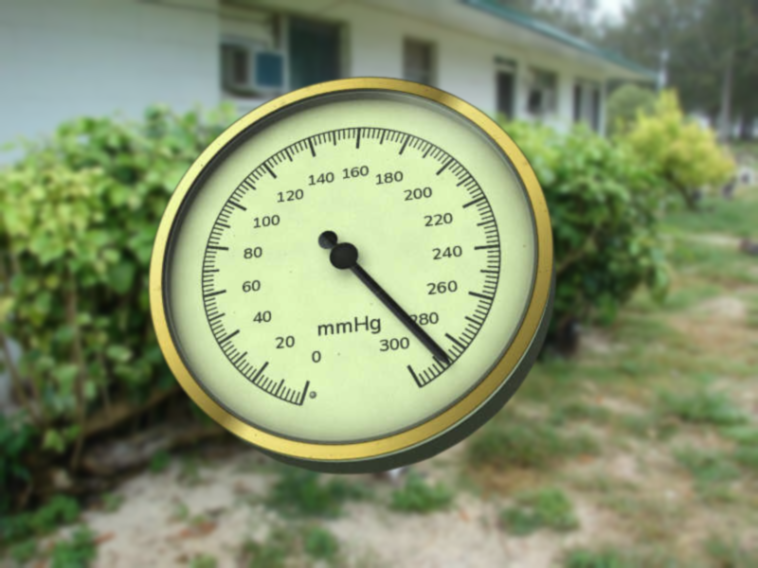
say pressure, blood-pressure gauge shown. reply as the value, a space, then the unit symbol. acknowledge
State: 288 mmHg
